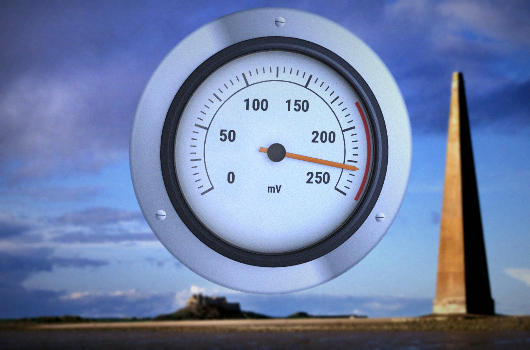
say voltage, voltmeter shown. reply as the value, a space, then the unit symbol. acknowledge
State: 230 mV
